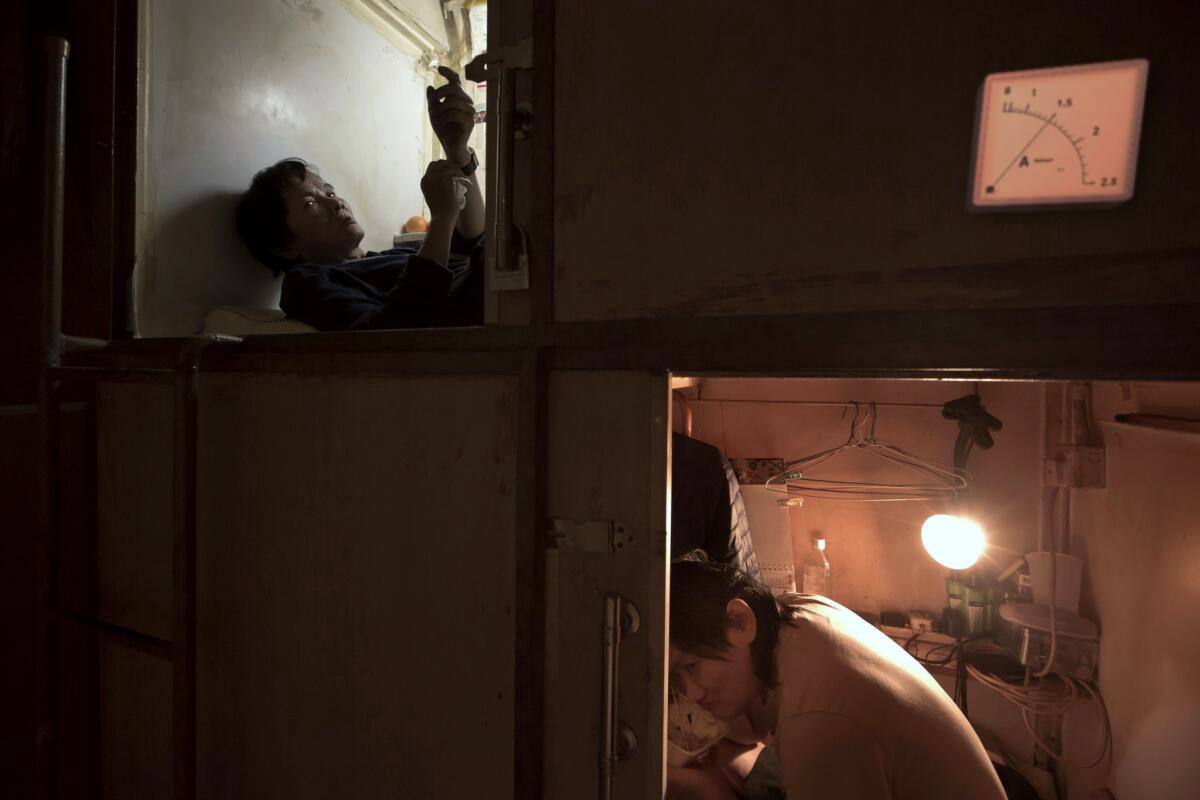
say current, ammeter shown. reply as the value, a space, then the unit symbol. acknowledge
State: 1.5 A
